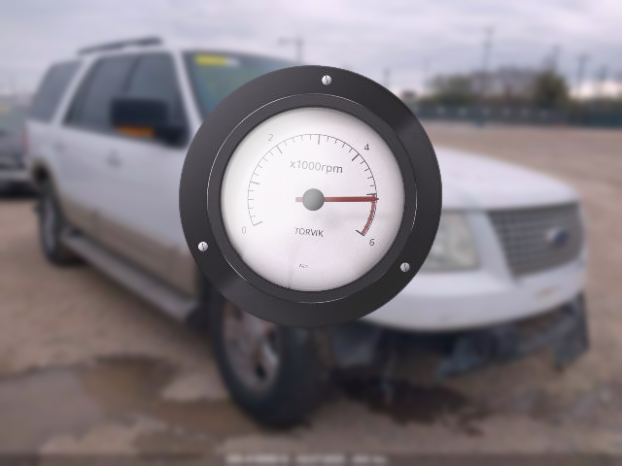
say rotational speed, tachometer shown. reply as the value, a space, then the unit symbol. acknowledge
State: 5100 rpm
